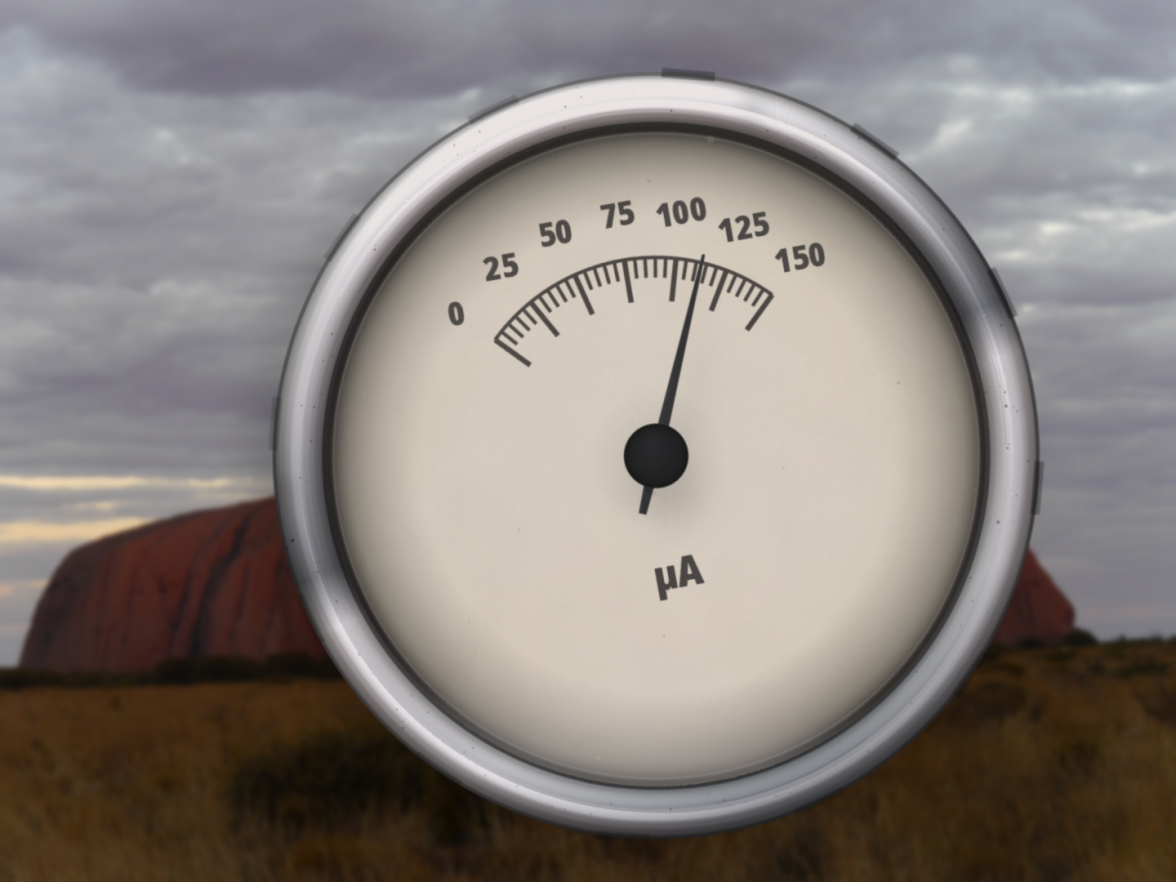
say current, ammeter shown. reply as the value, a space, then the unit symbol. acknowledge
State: 112.5 µA
